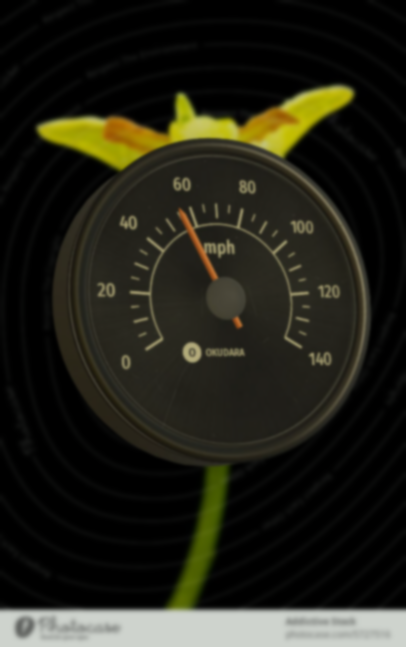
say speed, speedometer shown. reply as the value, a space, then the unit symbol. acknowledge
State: 55 mph
